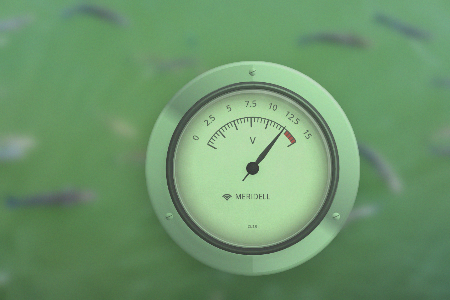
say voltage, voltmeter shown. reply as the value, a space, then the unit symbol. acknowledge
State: 12.5 V
